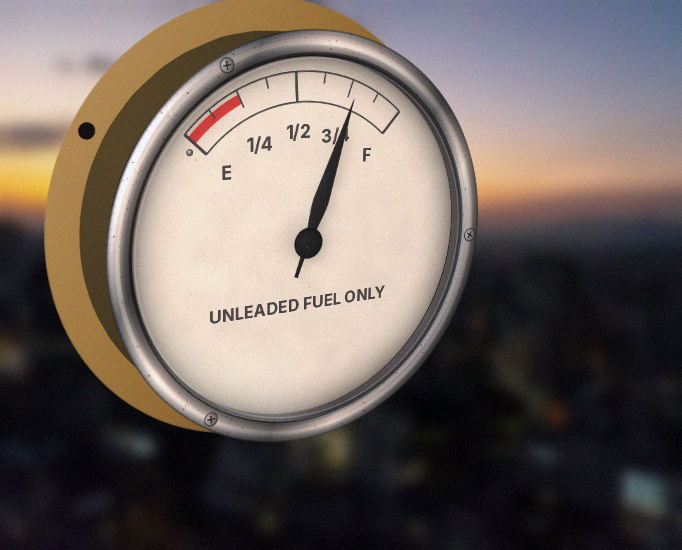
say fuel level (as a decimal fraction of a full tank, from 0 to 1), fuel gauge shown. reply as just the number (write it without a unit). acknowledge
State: 0.75
